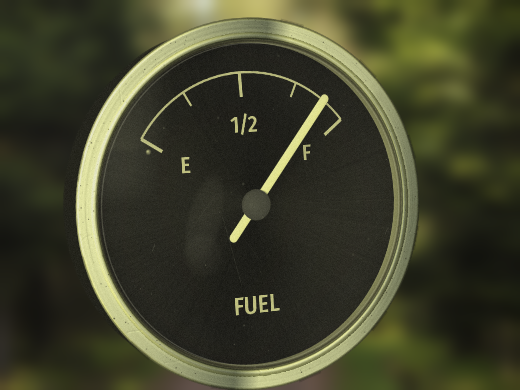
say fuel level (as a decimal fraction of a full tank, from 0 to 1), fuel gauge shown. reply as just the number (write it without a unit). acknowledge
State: 0.875
